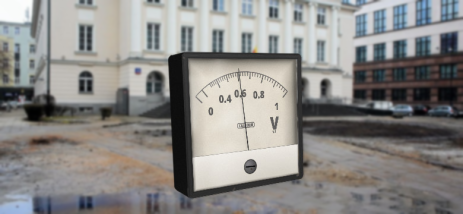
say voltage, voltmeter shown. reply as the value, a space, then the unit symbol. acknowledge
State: 0.6 V
